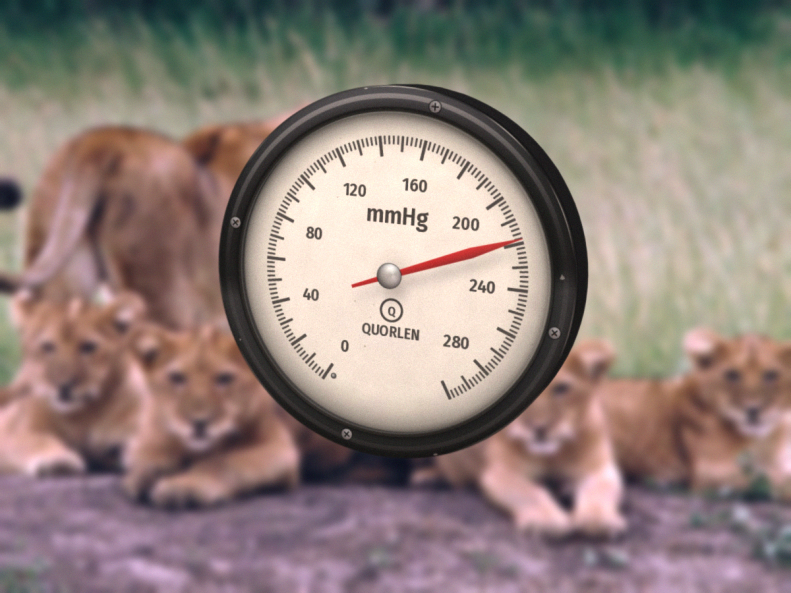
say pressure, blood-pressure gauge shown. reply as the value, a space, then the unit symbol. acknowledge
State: 218 mmHg
